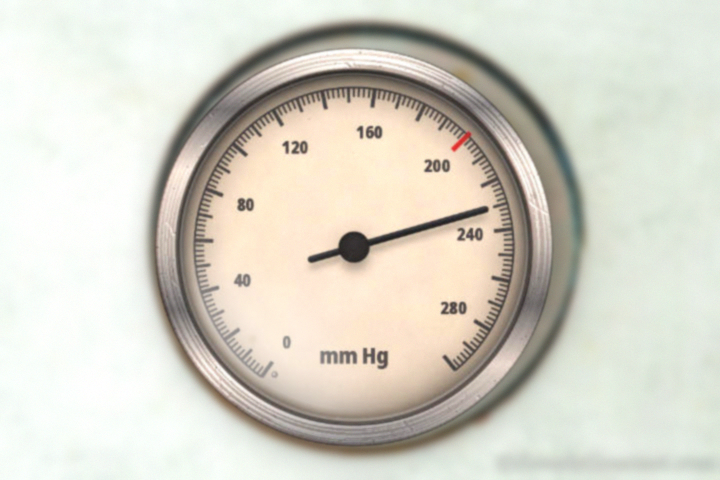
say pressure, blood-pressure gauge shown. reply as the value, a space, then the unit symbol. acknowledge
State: 230 mmHg
